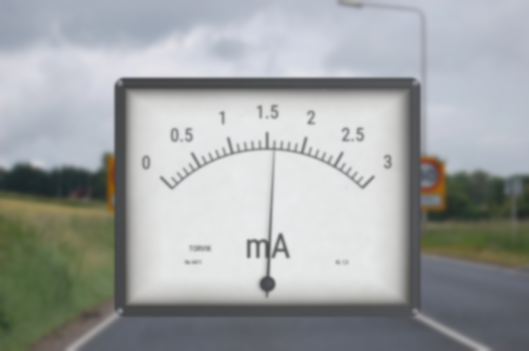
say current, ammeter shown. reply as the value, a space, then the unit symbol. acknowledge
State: 1.6 mA
